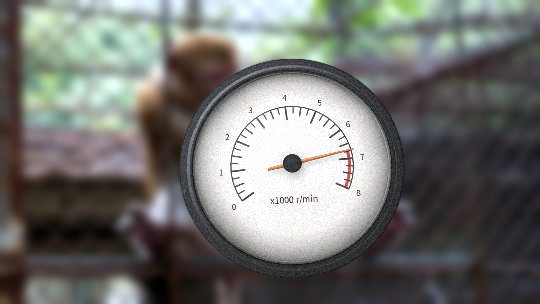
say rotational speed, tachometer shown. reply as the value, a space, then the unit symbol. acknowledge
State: 6750 rpm
